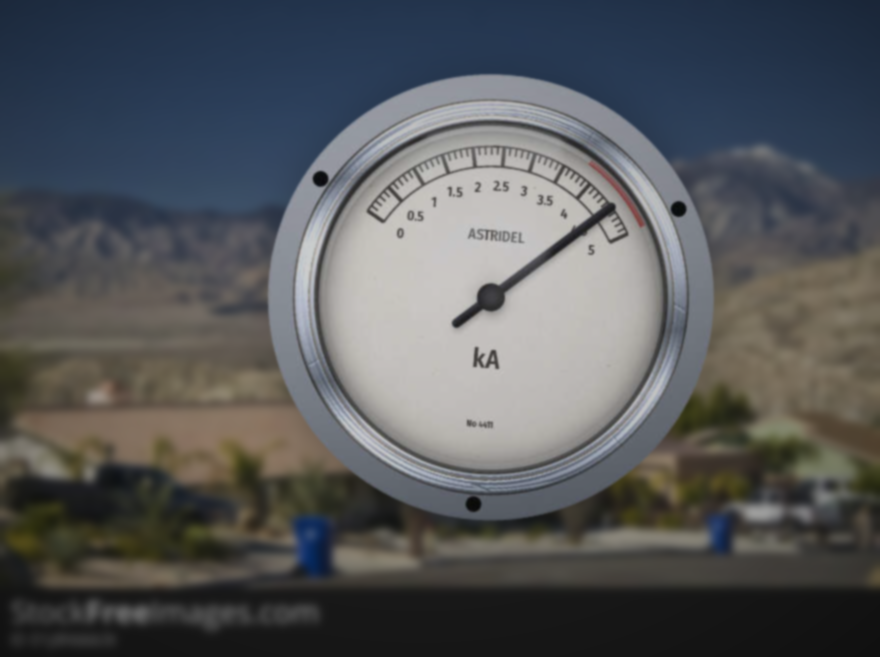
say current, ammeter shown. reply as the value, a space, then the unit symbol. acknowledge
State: 4.5 kA
